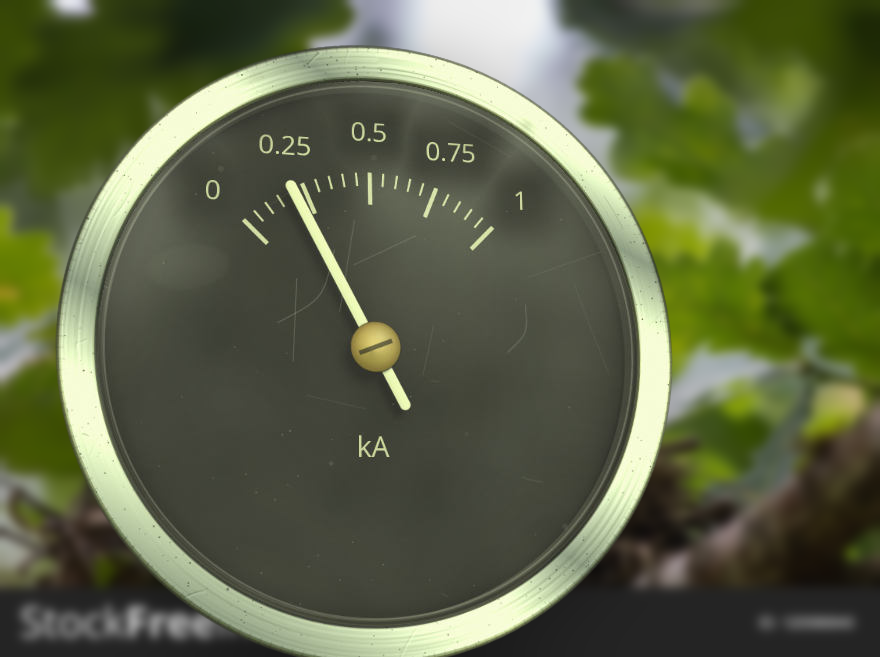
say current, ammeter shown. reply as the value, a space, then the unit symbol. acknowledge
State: 0.2 kA
